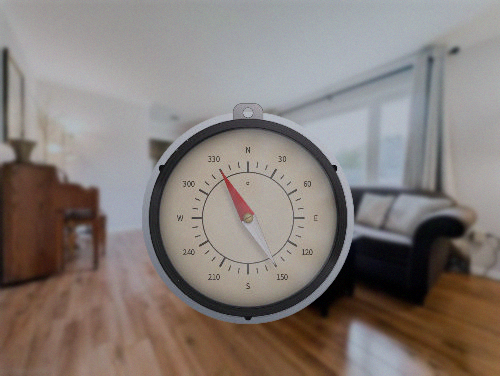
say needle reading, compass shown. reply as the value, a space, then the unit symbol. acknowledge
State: 330 °
